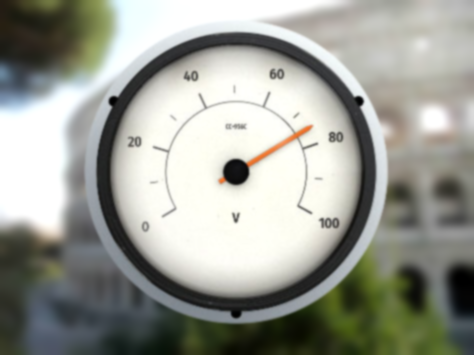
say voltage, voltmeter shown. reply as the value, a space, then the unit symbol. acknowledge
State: 75 V
